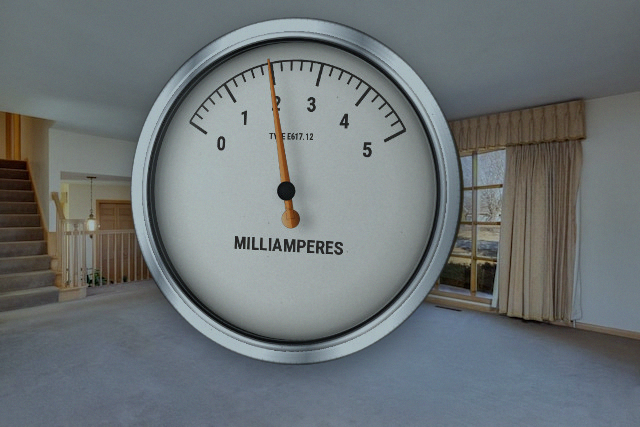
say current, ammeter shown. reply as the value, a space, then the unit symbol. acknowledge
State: 2 mA
